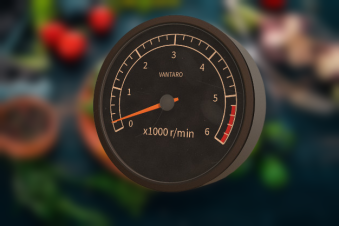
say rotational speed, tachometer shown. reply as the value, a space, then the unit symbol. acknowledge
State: 200 rpm
